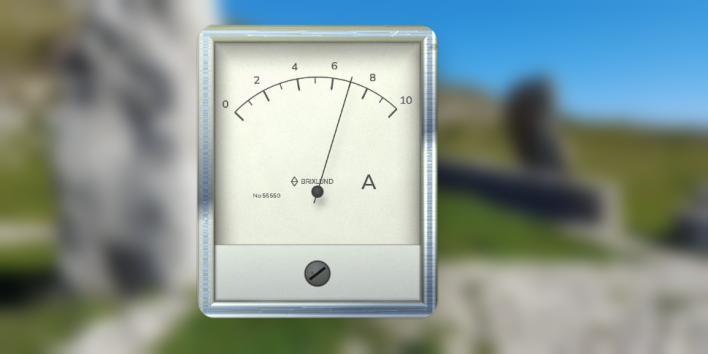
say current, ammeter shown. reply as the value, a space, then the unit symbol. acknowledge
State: 7 A
